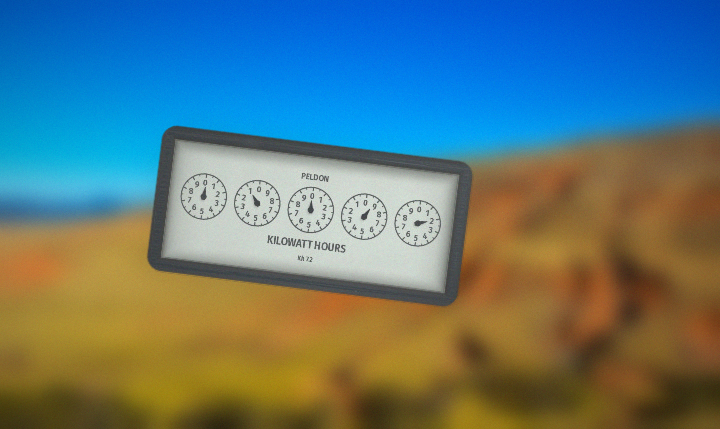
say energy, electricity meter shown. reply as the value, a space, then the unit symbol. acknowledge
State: 992 kWh
